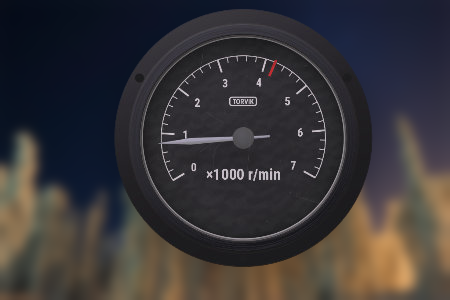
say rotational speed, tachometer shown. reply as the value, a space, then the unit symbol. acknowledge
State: 800 rpm
